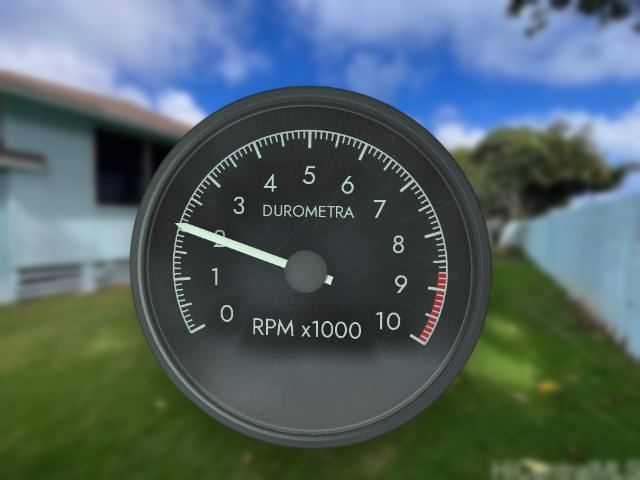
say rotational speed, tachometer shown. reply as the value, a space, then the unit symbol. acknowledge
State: 2000 rpm
